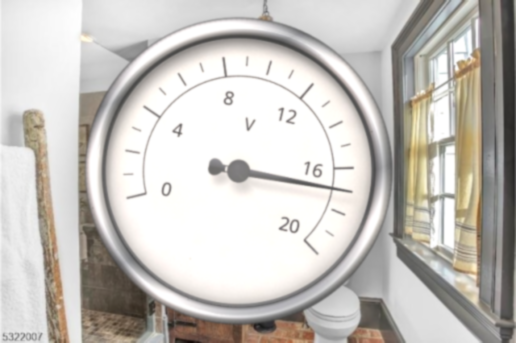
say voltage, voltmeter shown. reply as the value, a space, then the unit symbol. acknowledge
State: 17 V
